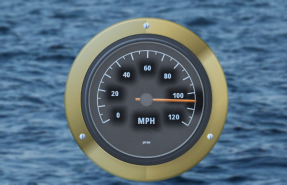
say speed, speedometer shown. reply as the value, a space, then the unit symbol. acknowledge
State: 105 mph
